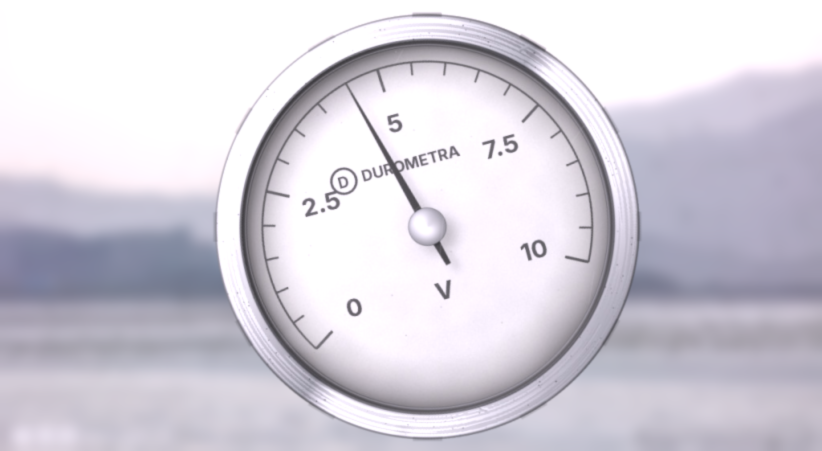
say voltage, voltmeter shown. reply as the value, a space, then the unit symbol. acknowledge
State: 4.5 V
